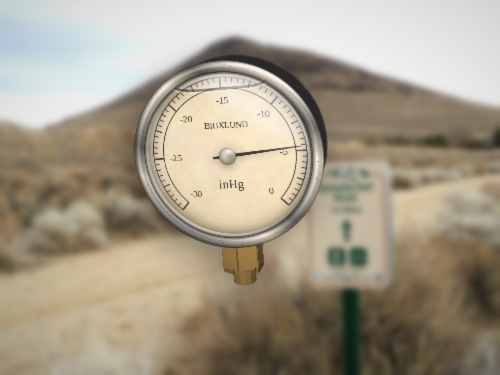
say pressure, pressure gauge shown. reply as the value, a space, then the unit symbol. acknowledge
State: -5.5 inHg
